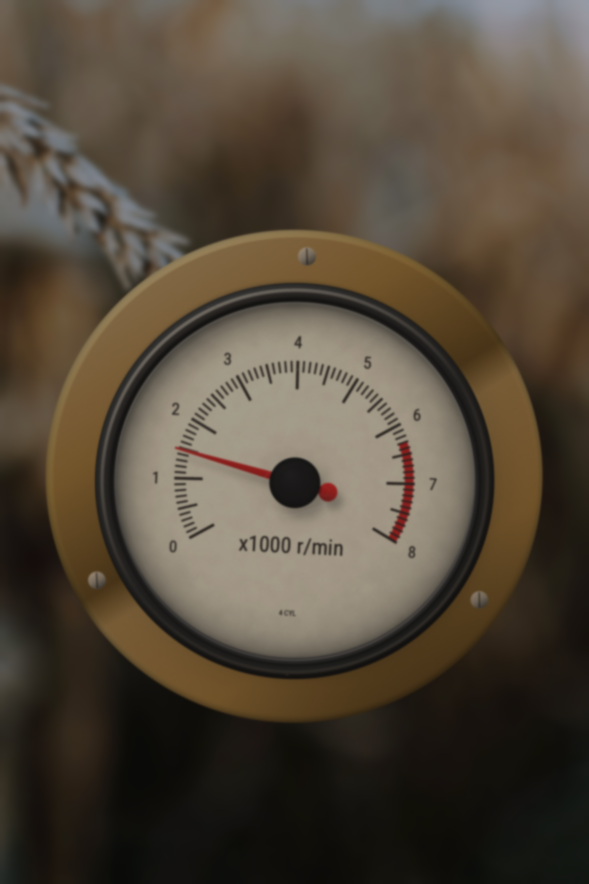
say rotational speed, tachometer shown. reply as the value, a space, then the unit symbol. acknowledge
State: 1500 rpm
